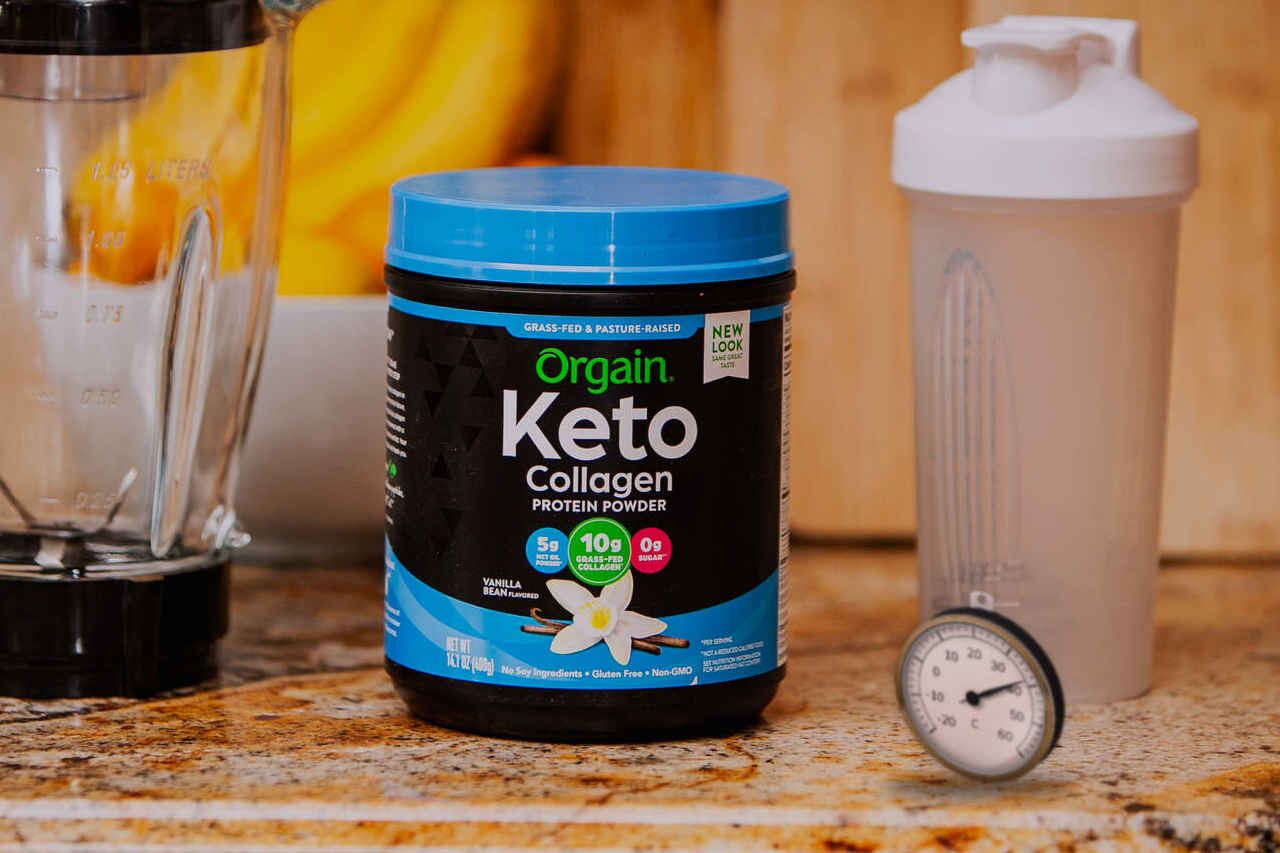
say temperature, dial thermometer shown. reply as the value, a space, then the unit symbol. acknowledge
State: 38 °C
